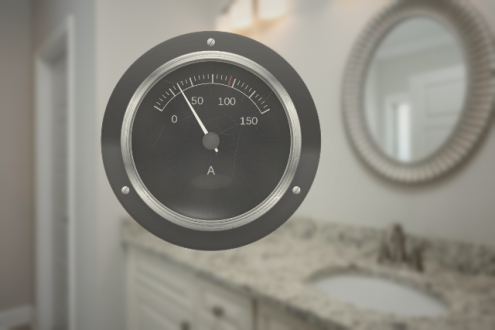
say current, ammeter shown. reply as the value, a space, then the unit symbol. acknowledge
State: 35 A
